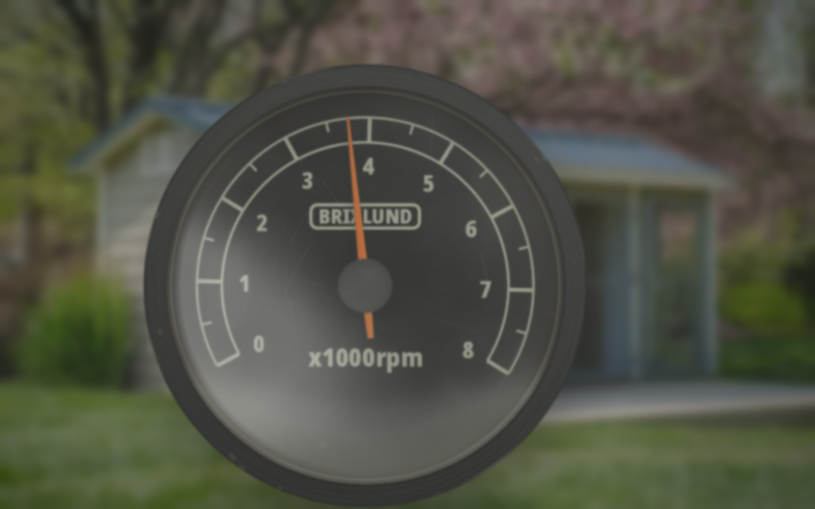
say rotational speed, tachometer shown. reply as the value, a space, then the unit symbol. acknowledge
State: 3750 rpm
